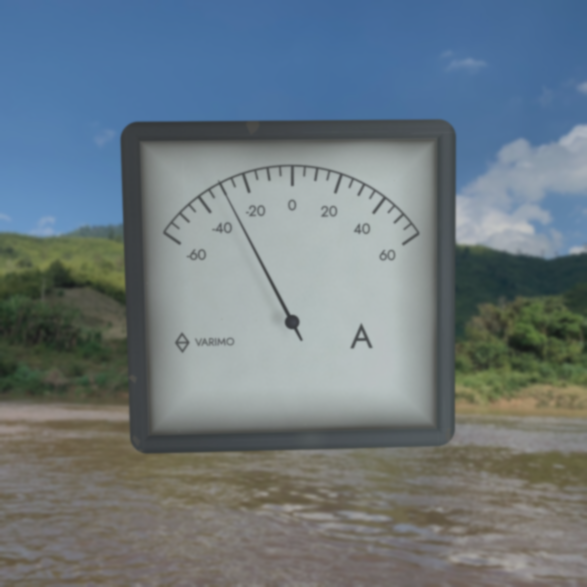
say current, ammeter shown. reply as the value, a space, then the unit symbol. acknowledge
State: -30 A
